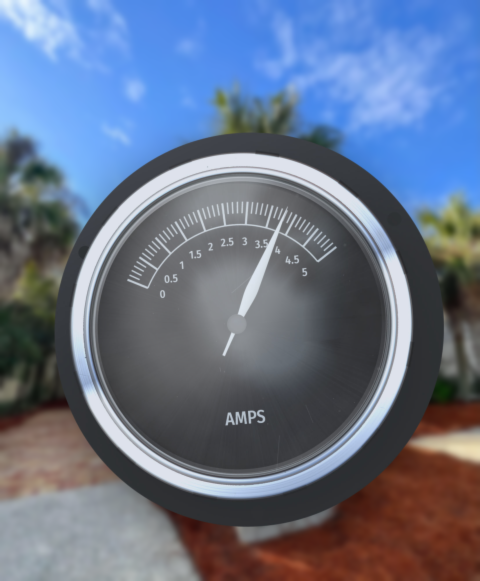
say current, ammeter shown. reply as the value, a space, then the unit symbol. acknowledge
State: 3.8 A
